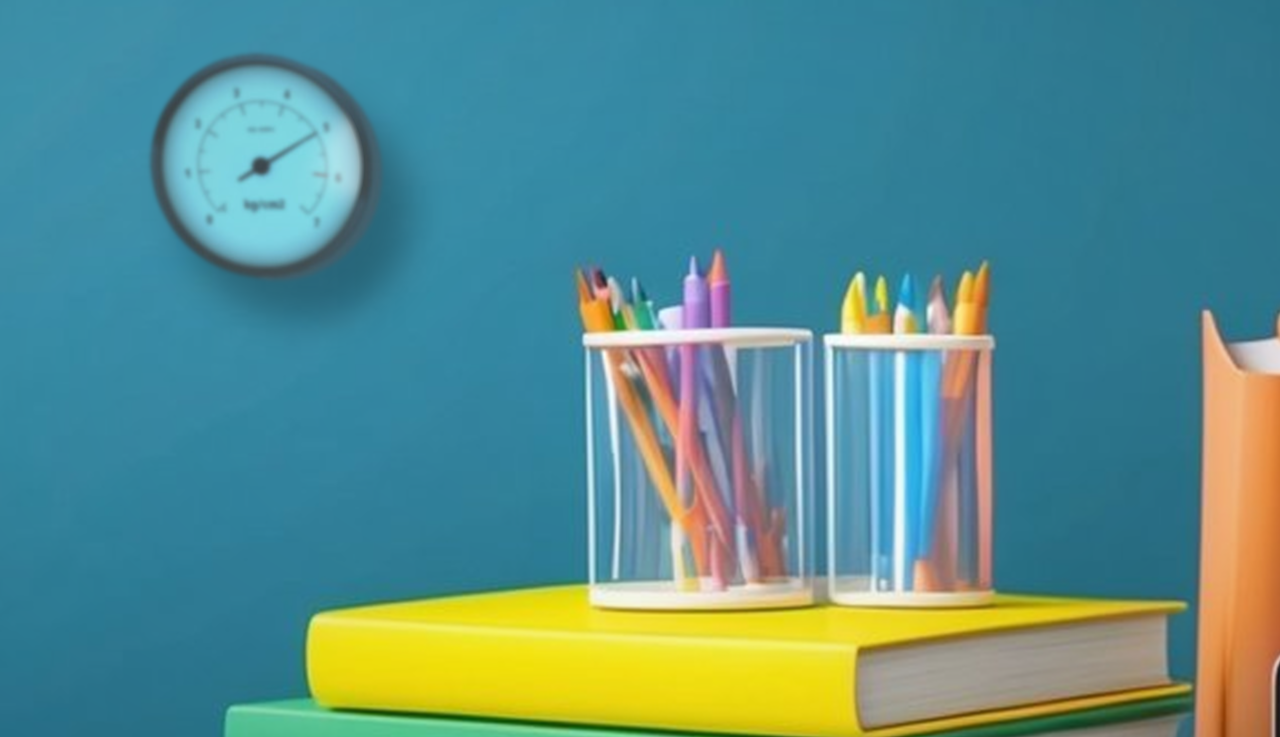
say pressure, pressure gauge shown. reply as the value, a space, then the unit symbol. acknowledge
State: 5 kg/cm²
